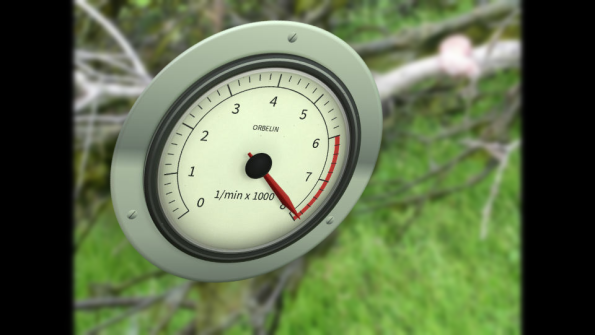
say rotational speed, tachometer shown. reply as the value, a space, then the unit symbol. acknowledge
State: 7900 rpm
